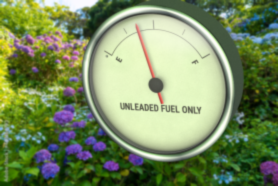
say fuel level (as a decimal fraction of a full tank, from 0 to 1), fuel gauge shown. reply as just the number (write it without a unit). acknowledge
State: 0.375
